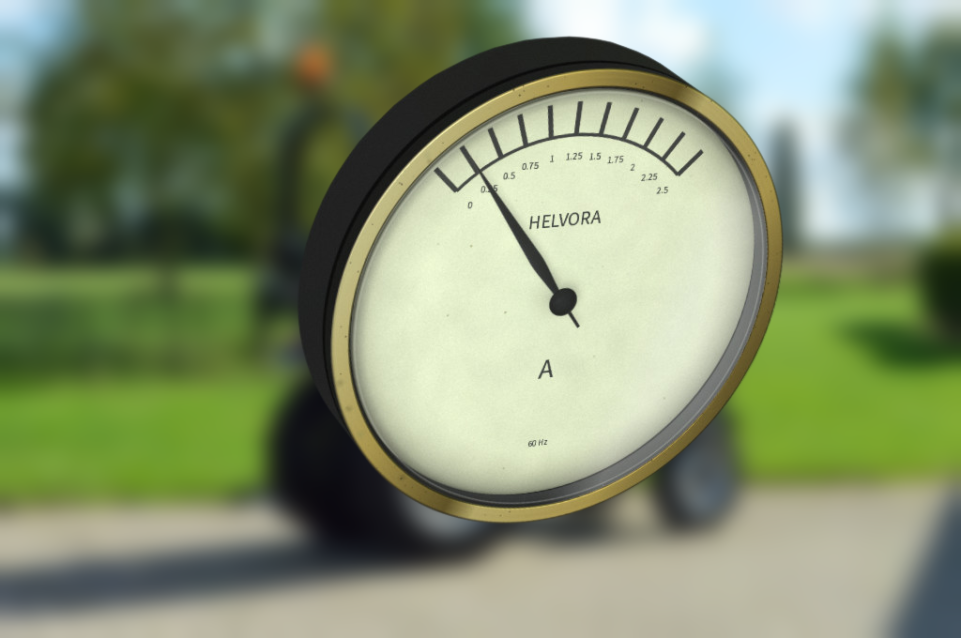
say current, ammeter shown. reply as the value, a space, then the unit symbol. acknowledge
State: 0.25 A
